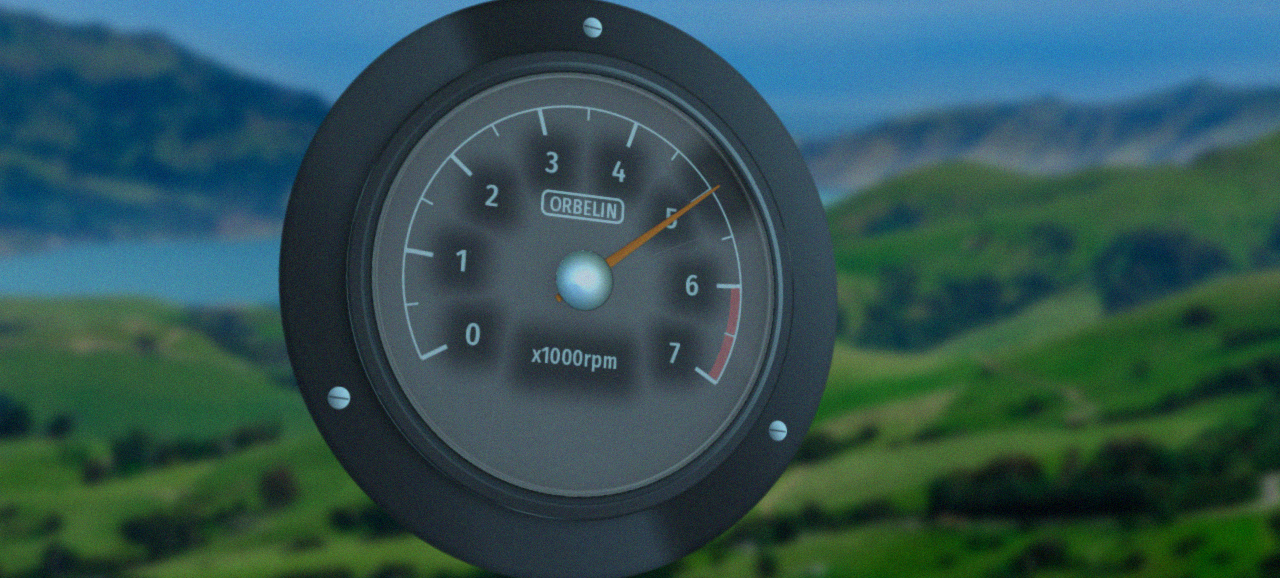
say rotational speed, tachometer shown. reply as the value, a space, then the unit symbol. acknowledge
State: 5000 rpm
